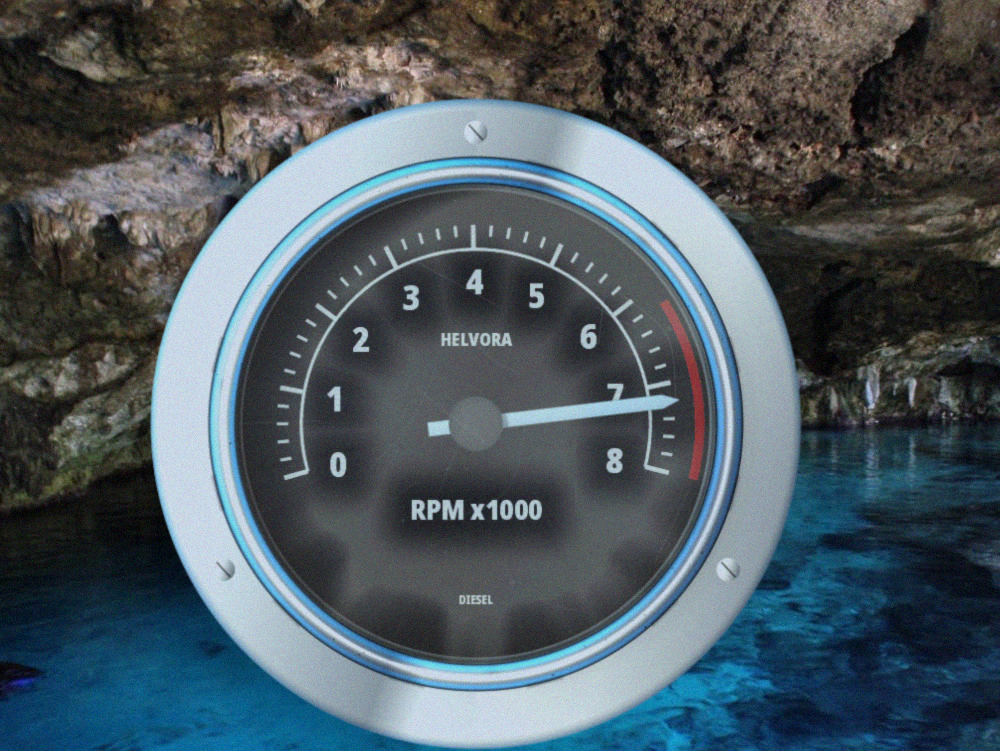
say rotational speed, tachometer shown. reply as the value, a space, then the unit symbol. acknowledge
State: 7200 rpm
